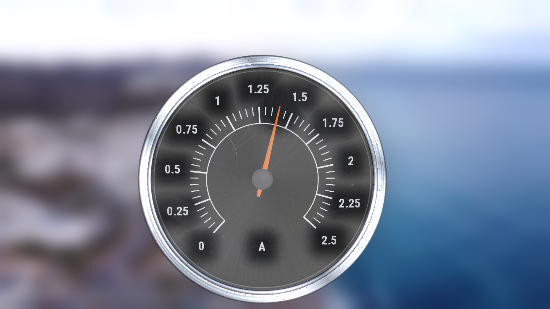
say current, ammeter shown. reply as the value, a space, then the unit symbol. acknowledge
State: 1.4 A
